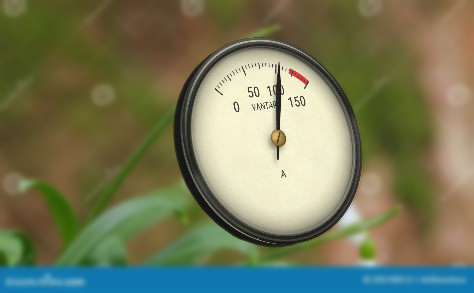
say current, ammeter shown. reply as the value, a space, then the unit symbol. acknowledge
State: 100 A
